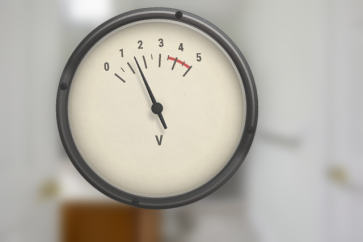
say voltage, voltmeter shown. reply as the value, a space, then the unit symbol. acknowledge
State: 1.5 V
